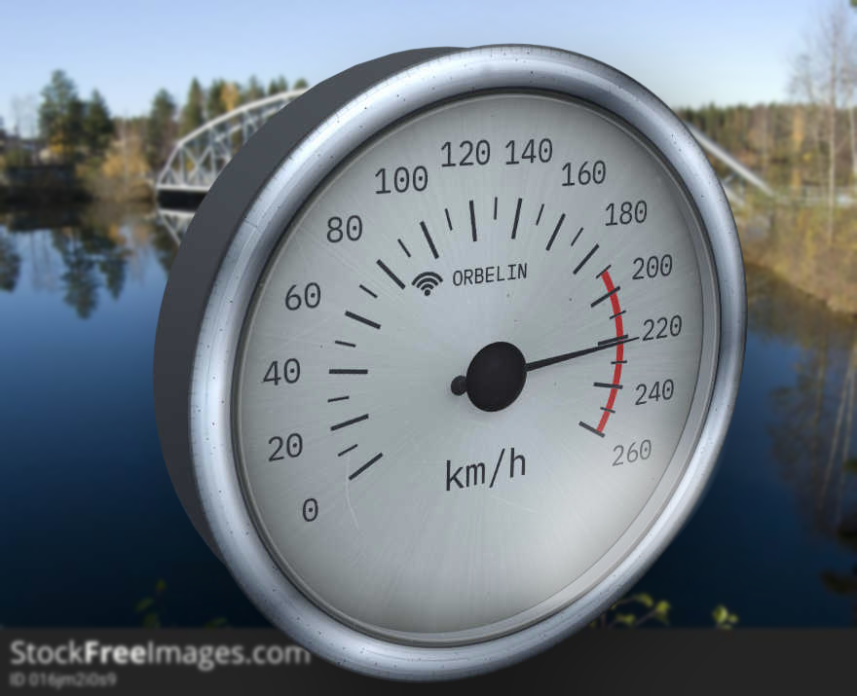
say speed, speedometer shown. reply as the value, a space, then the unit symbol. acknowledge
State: 220 km/h
